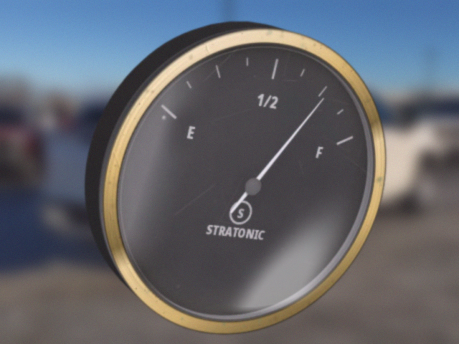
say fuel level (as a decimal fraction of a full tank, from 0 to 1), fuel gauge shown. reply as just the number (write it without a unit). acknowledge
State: 0.75
